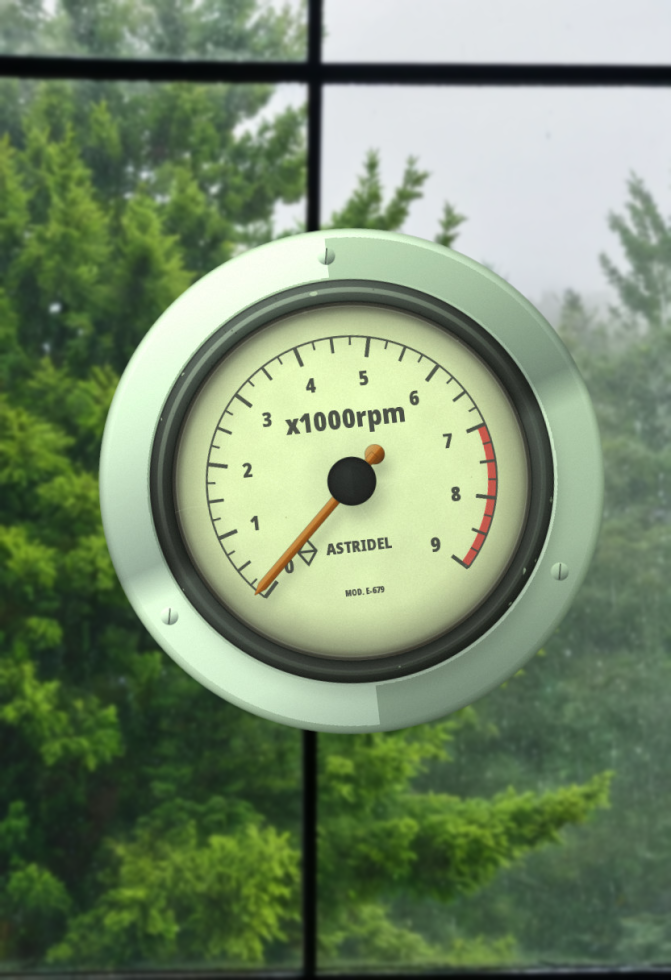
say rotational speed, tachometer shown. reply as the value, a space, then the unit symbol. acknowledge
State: 125 rpm
